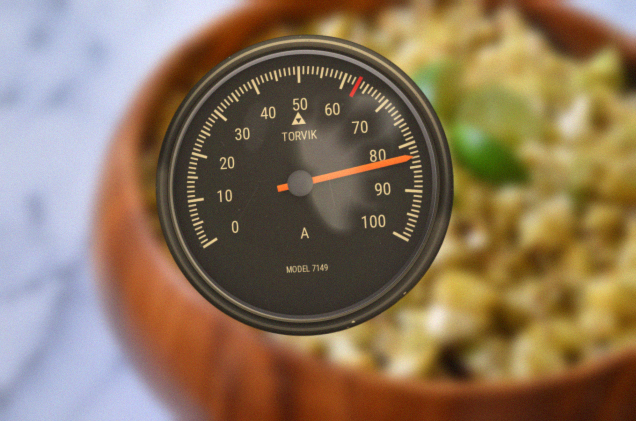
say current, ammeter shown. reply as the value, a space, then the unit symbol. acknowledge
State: 83 A
